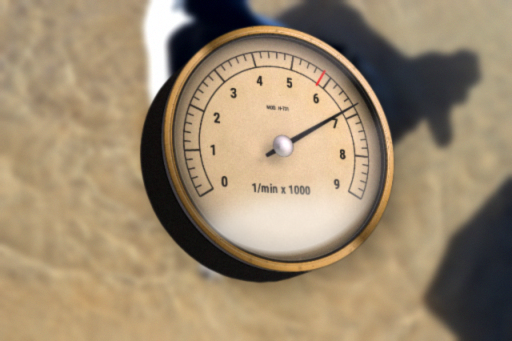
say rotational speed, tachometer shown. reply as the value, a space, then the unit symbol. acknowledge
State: 6800 rpm
